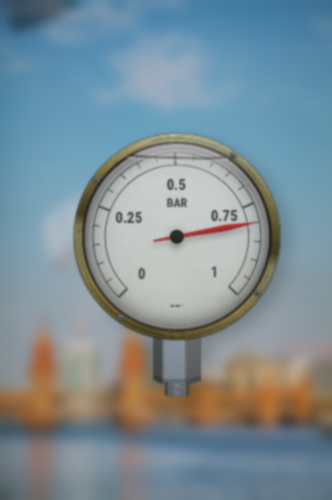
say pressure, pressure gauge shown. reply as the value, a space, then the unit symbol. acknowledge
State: 0.8 bar
